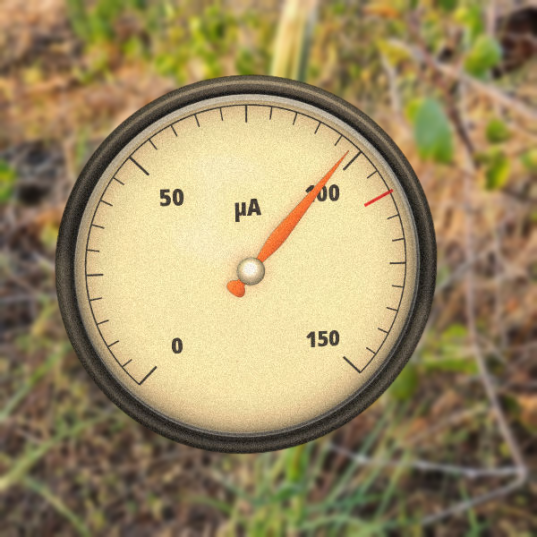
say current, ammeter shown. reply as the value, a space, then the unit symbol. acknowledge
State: 97.5 µA
